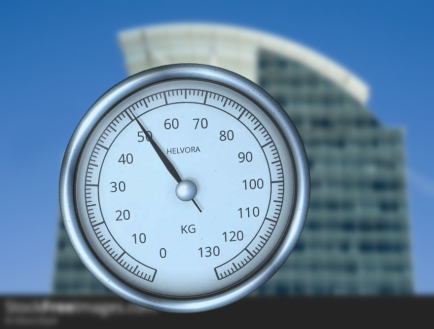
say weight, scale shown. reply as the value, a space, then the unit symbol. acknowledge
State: 51 kg
